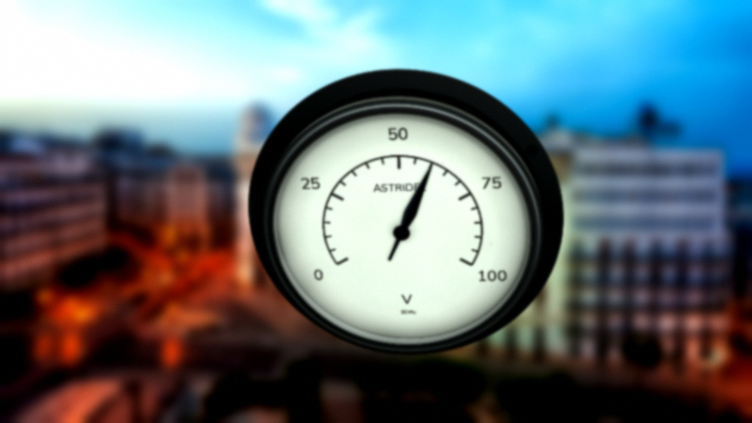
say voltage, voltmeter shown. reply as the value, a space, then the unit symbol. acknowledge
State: 60 V
